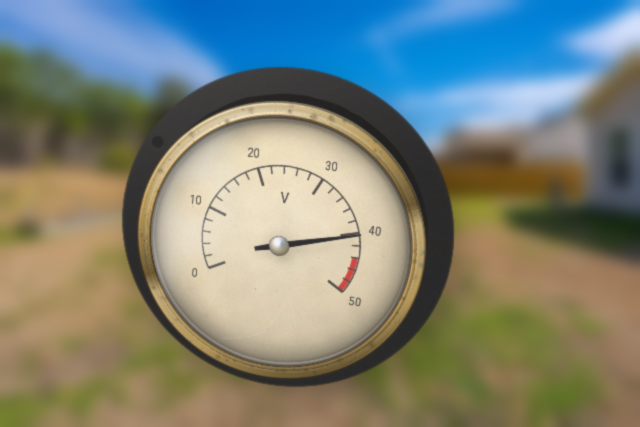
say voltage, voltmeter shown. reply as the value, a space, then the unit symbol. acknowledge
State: 40 V
